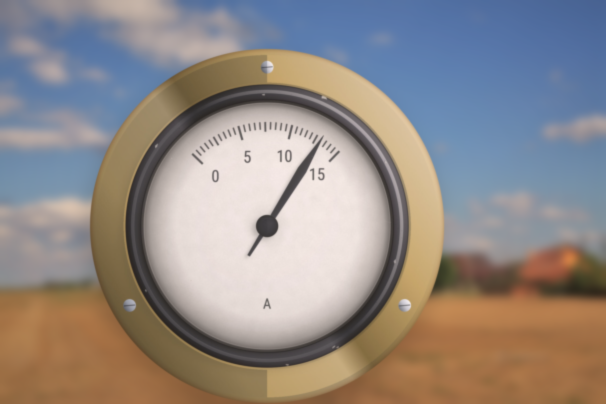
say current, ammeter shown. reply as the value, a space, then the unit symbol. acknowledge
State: 13 A
